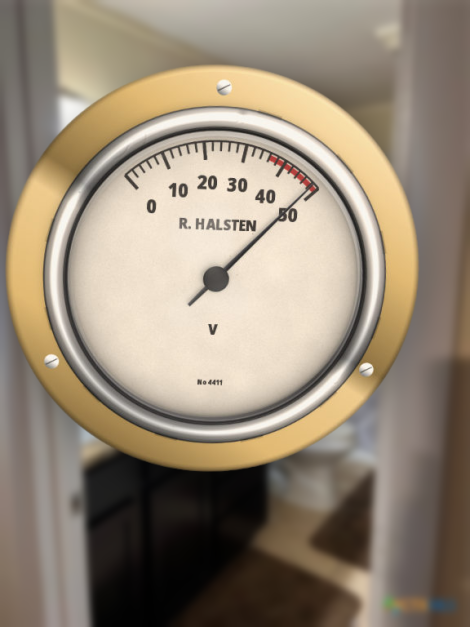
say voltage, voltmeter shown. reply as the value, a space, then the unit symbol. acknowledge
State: 48 V
